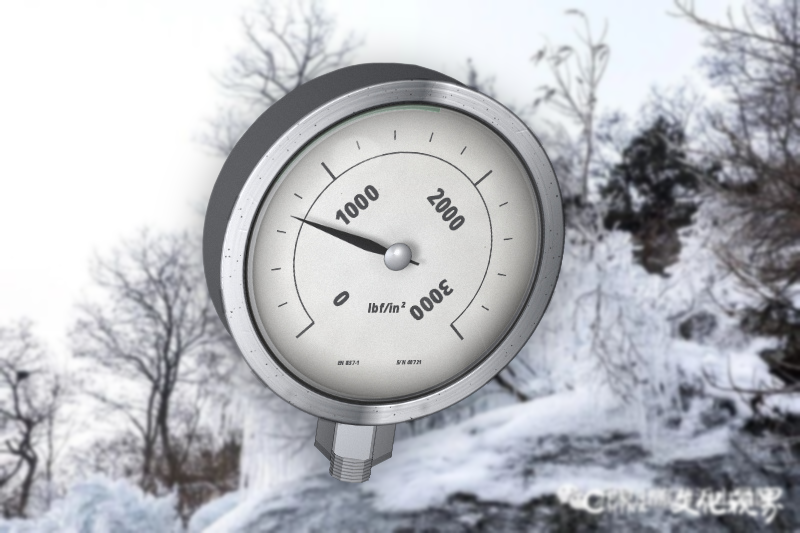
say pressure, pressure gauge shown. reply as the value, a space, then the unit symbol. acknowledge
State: 700 psi
